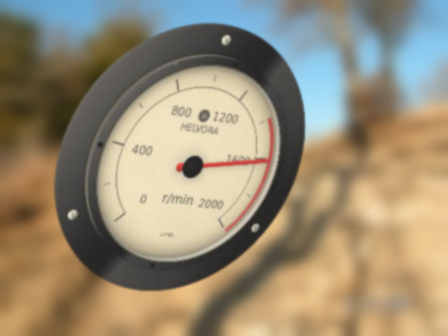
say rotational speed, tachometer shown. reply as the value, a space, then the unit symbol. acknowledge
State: 1600 rpm
